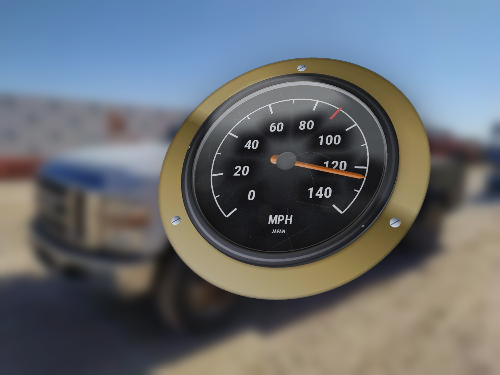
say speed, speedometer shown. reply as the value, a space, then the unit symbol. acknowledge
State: 125 mph
